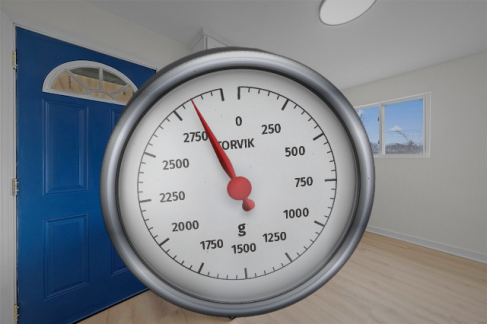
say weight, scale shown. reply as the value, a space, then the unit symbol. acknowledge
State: 2850 g
